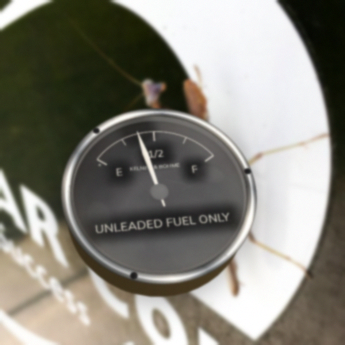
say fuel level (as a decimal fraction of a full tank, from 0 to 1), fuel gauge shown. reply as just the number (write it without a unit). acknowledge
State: 0.375
